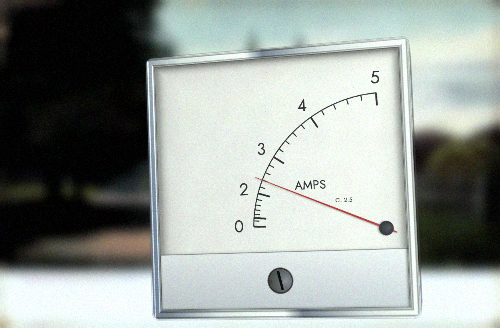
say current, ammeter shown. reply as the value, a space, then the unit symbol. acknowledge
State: 2.4 A
